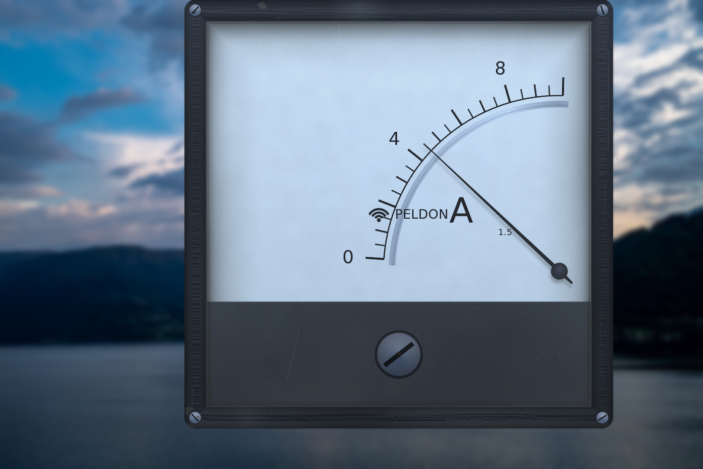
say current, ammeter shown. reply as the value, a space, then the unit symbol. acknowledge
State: 4.5 A
